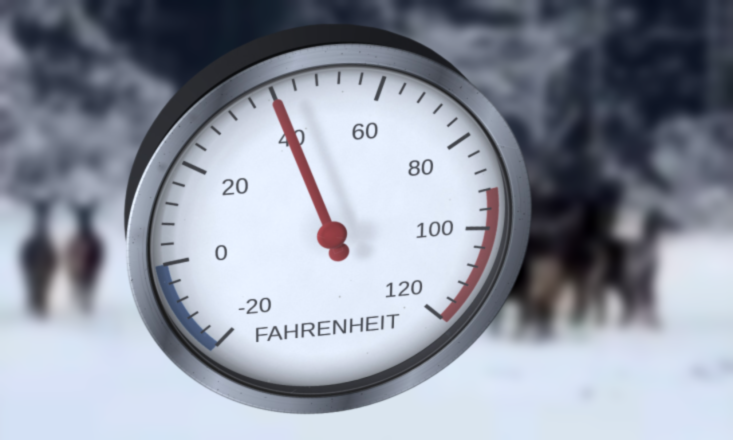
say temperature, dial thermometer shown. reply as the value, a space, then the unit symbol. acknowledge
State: 40 °F
